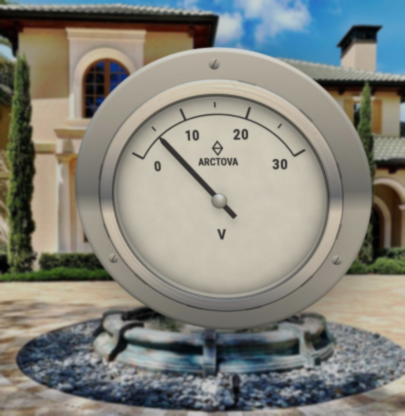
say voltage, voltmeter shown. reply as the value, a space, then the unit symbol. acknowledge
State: 5 V
